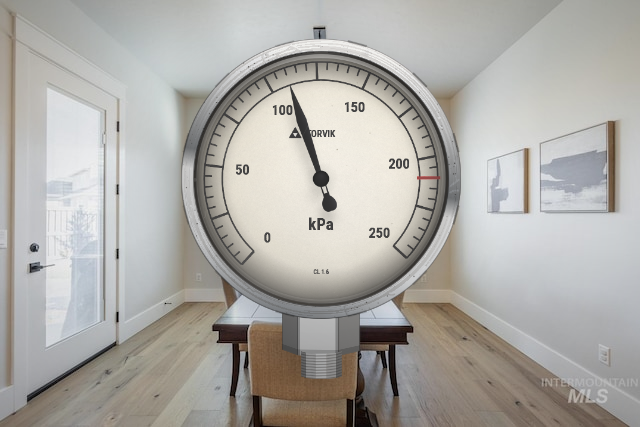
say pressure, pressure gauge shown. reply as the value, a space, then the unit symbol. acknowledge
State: 110 kPa
